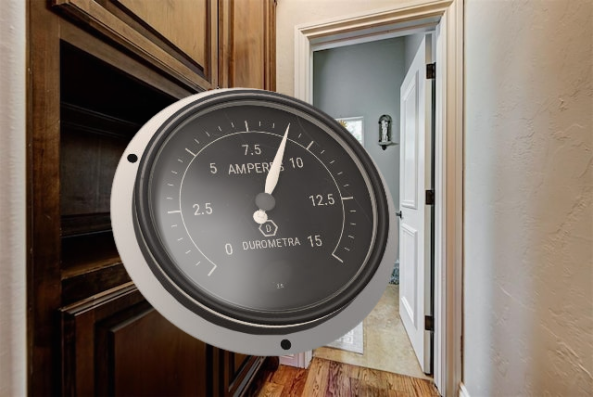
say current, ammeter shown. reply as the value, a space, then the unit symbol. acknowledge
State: 9 A
